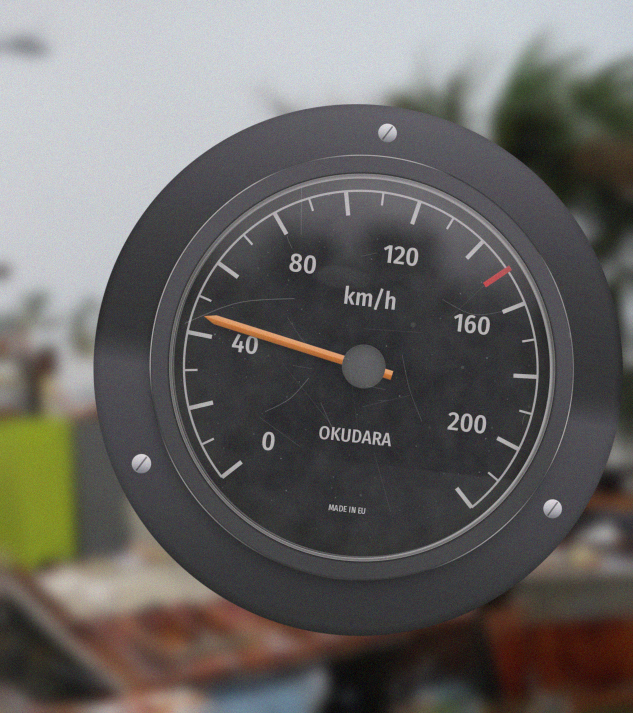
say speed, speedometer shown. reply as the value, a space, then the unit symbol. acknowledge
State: 45 km/h
